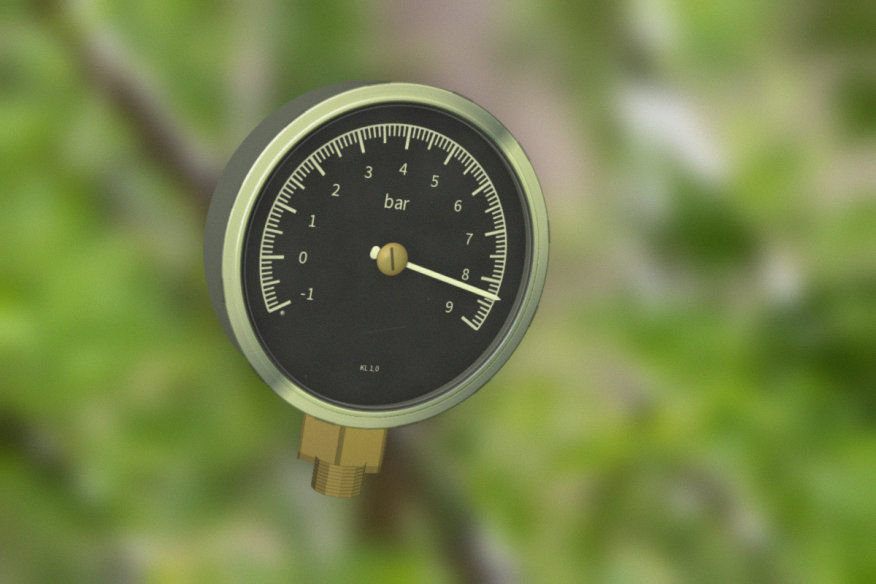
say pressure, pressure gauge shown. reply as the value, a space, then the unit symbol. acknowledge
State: 8.3 bar
